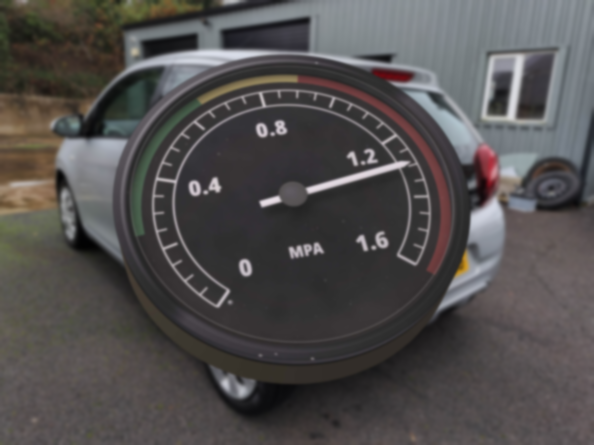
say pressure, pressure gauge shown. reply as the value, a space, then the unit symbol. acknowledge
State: 1.3 MPa
